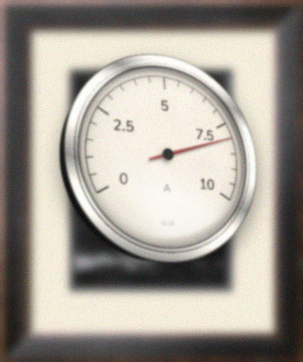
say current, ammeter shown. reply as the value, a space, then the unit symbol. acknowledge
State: 8 A
